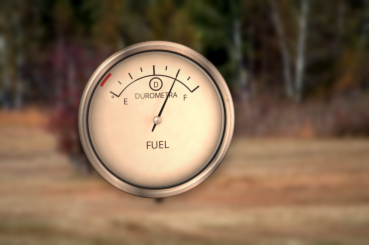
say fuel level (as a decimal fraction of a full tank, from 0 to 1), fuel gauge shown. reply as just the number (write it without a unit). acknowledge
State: 0.75
